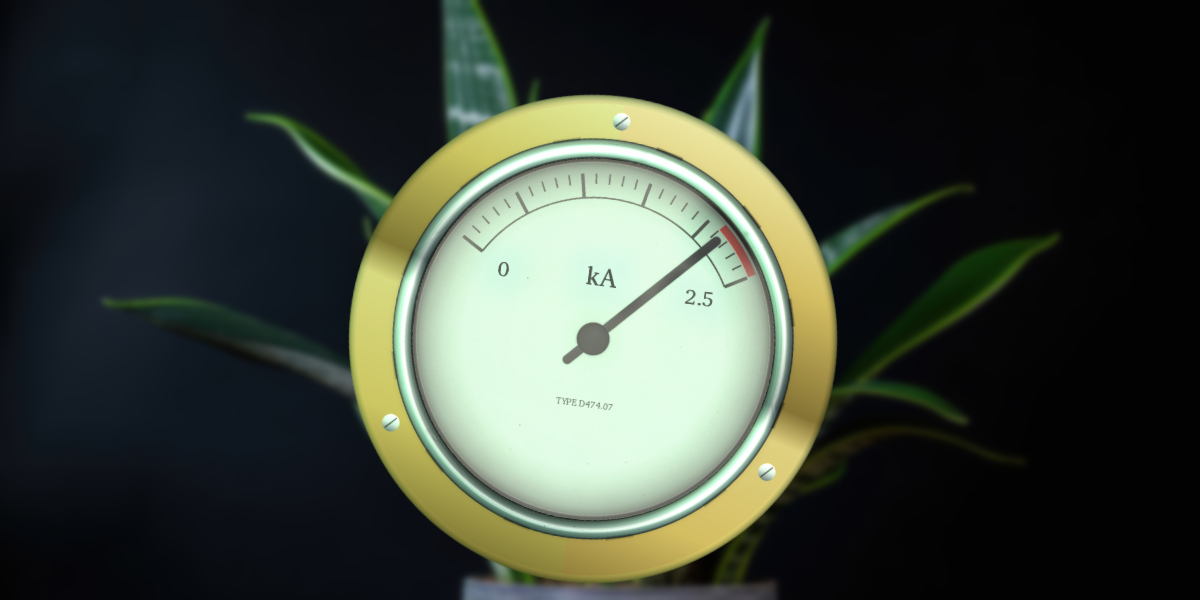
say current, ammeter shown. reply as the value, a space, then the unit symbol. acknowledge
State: 2.15 kA
